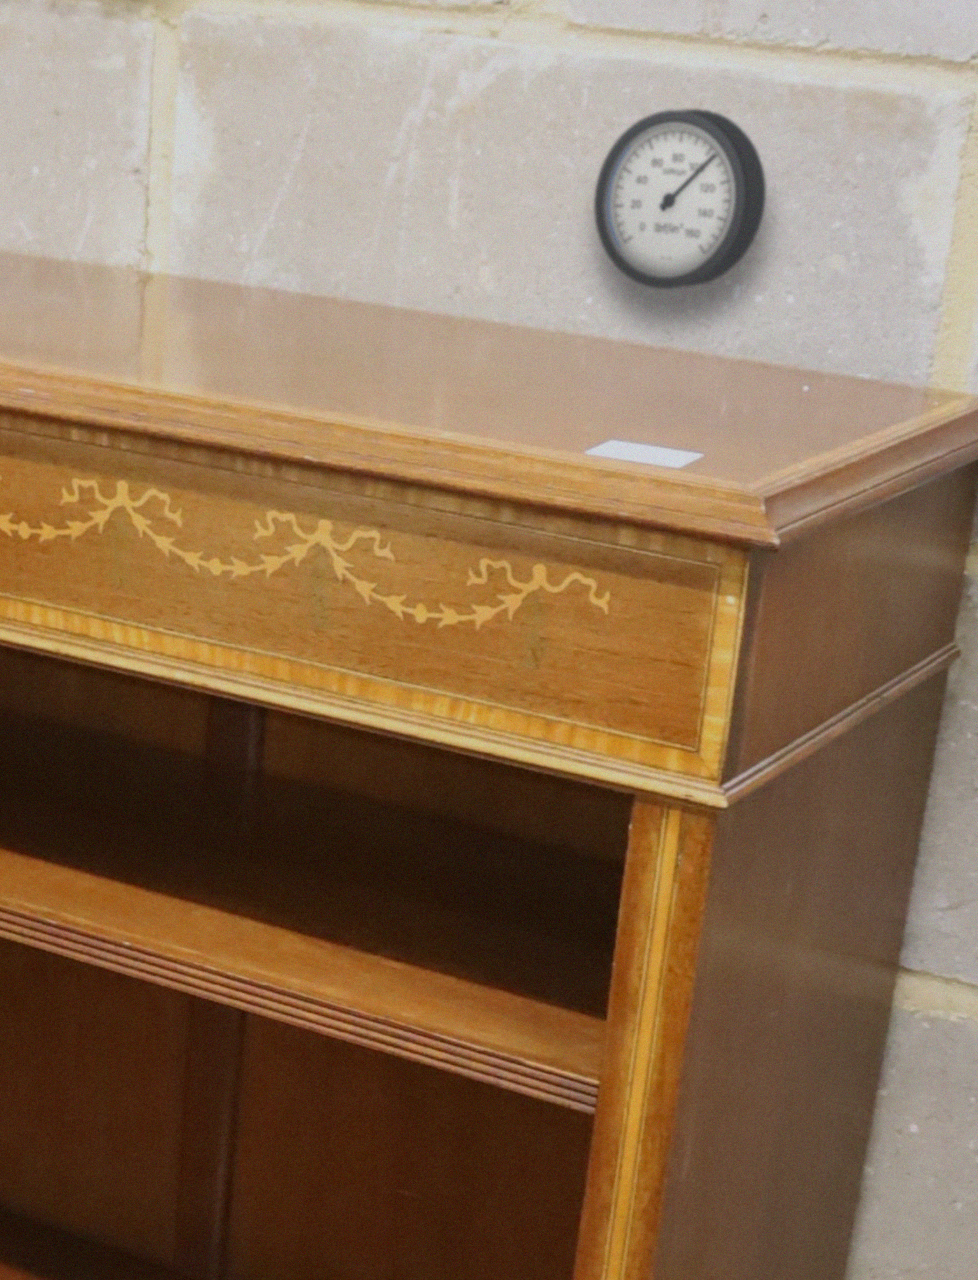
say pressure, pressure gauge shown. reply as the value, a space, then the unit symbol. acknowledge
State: 105 psi
